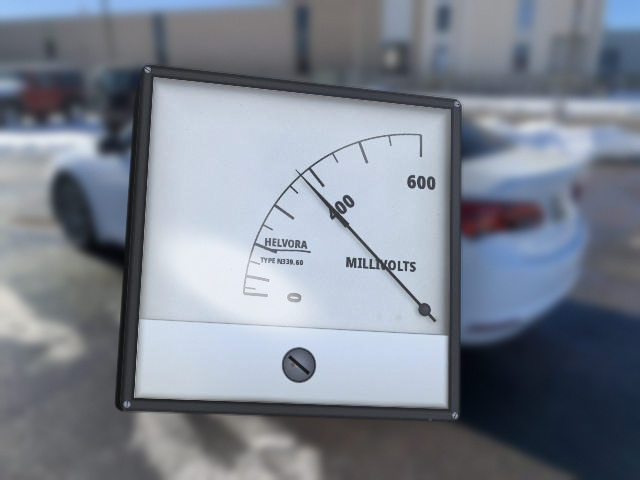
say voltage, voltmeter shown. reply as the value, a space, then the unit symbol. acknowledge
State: 375 mV
